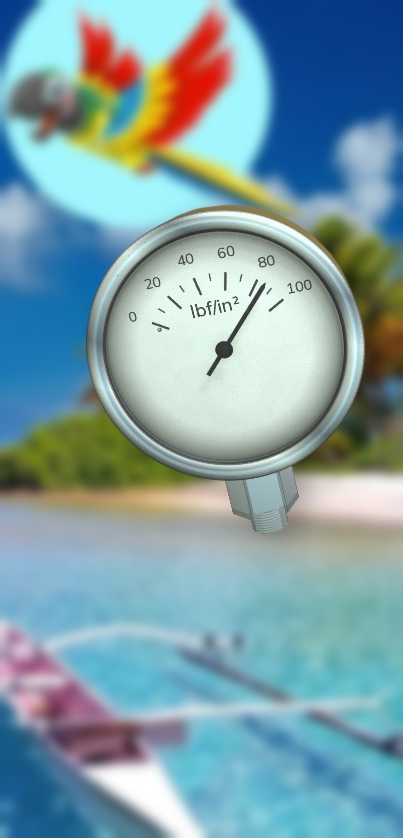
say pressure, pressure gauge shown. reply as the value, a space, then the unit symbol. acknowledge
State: 85 psi
